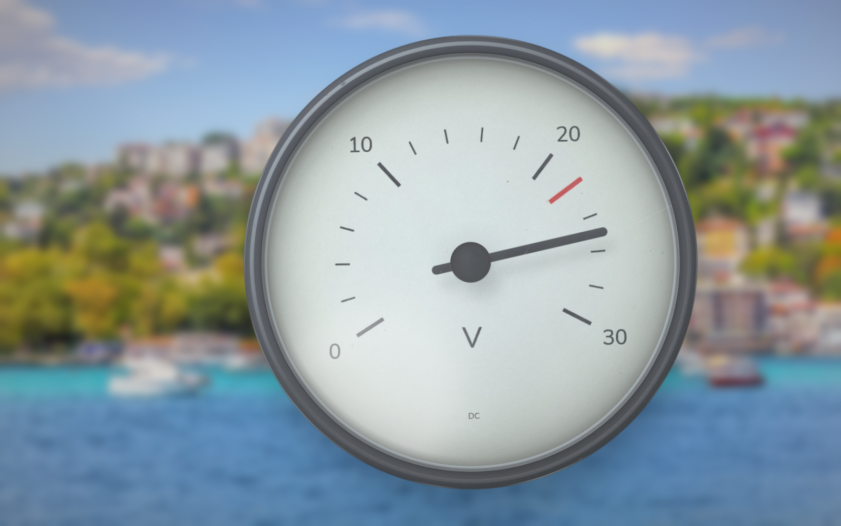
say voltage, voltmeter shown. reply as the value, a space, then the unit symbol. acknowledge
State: 25 V
